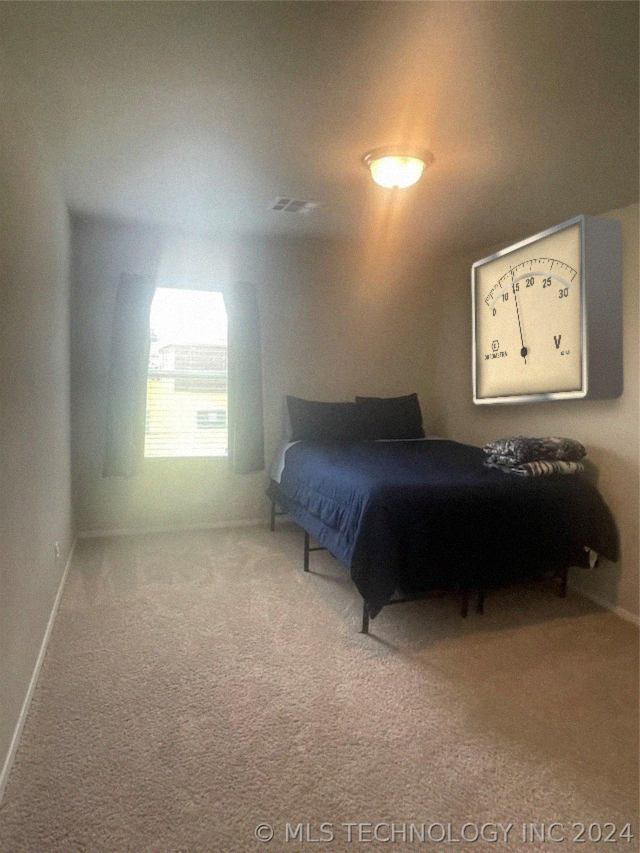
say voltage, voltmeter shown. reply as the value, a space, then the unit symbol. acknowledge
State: 15 V
